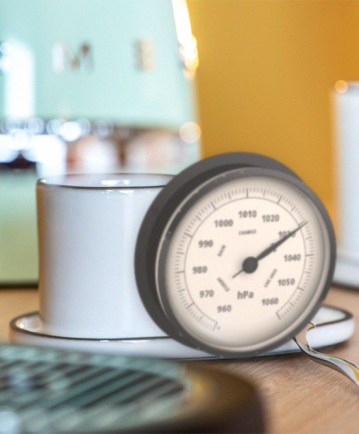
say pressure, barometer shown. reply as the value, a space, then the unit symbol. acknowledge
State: 1030 hPa
